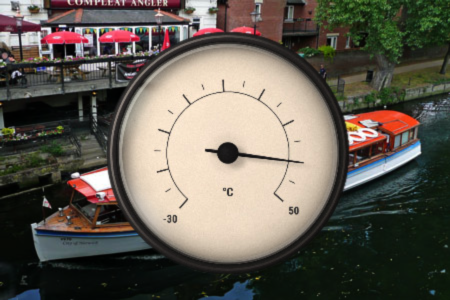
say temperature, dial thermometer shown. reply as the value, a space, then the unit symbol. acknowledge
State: 40 °C
